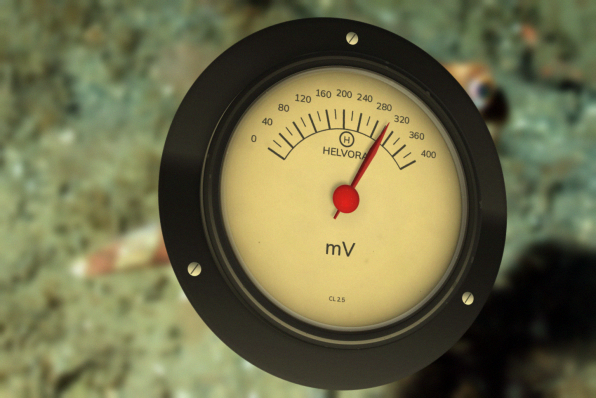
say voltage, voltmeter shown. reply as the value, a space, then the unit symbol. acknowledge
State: 300 mV
